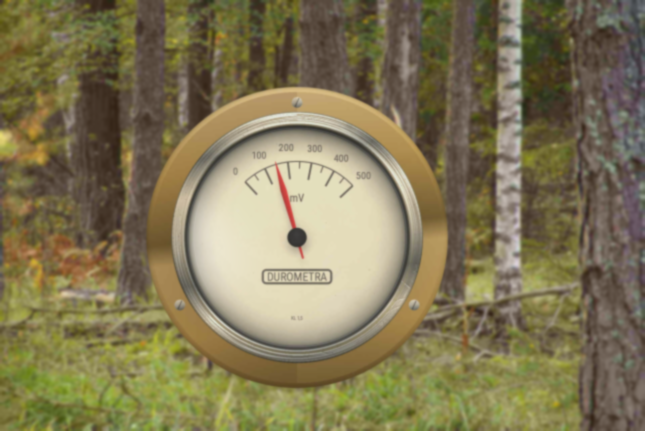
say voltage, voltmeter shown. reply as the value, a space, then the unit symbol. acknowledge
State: 150 mV
